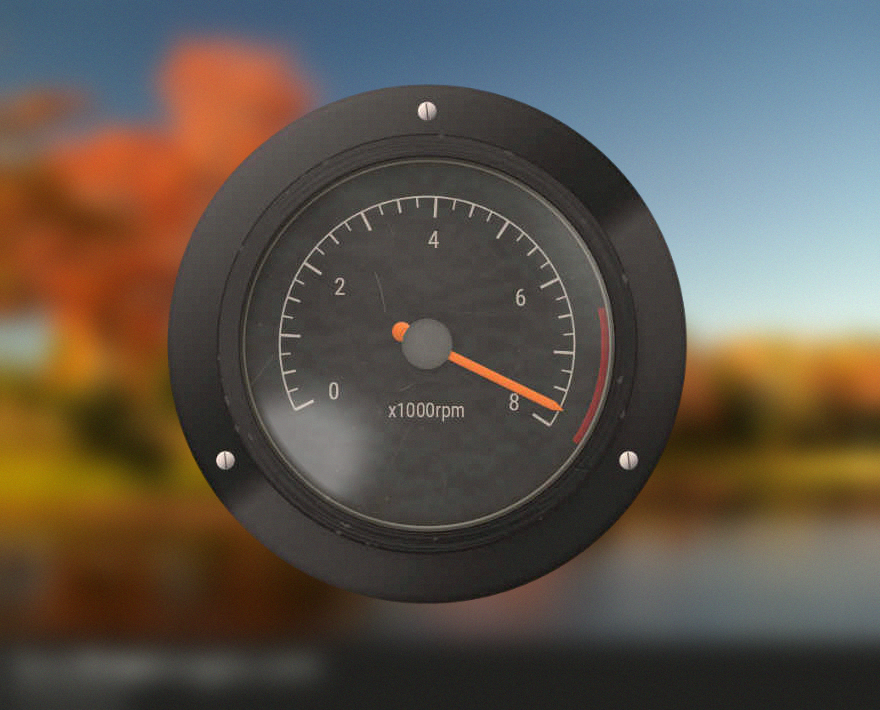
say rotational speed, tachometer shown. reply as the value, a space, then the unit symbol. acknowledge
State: 7750 rpm
